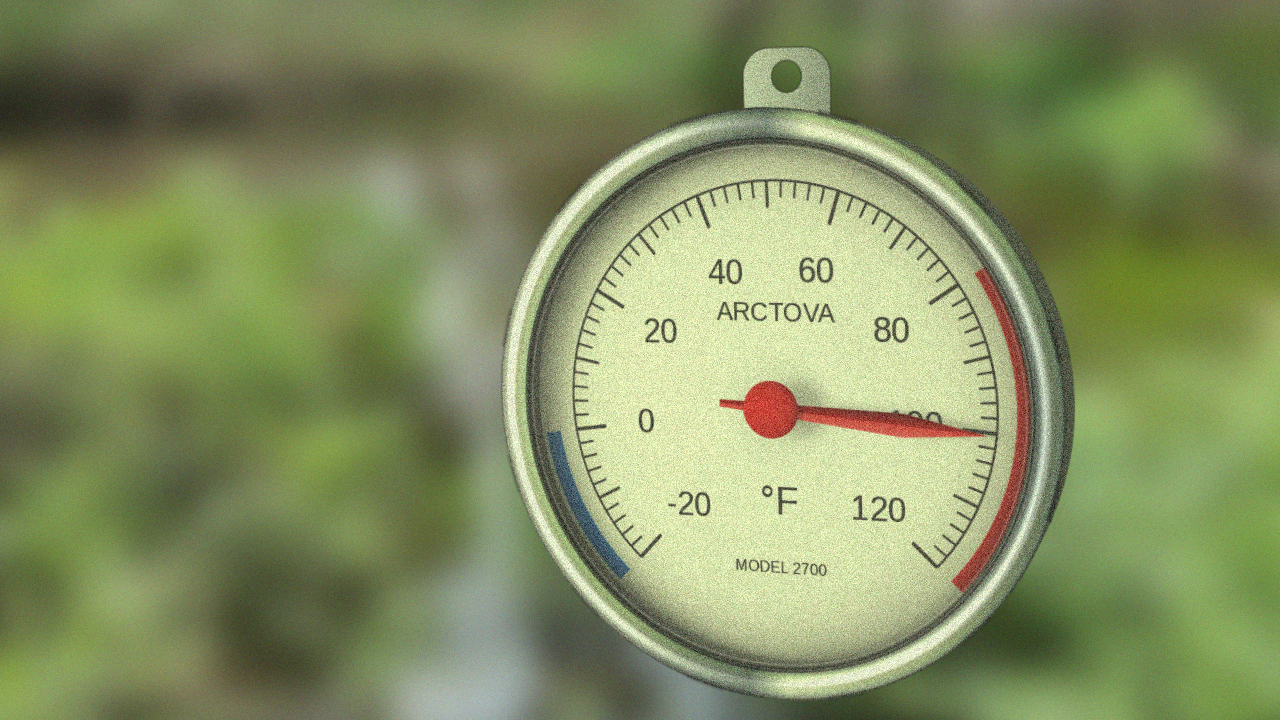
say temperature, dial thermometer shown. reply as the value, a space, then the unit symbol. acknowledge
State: 100 °F
